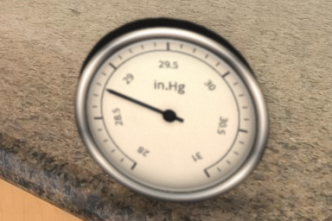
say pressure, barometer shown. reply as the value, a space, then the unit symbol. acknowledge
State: 28.8 inHg
